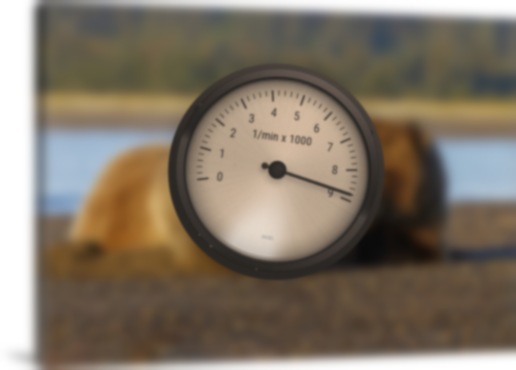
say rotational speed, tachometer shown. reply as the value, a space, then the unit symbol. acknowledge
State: 8800 rpm
